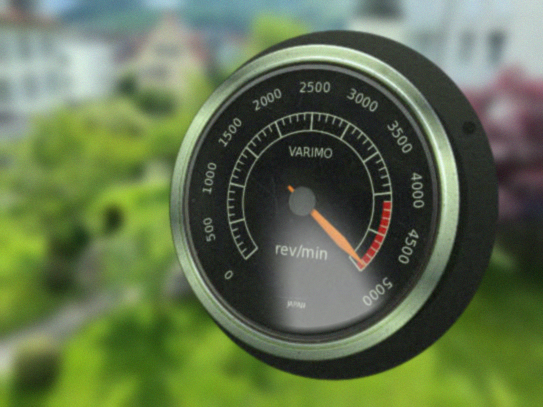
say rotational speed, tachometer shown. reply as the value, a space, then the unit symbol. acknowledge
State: 4900 rpm
